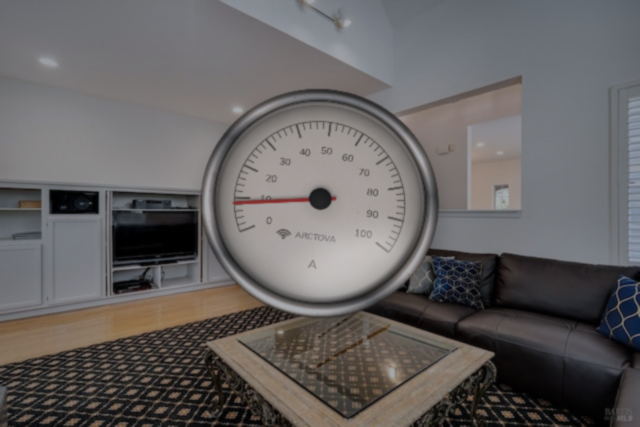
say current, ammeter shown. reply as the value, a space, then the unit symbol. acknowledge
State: 8 A
